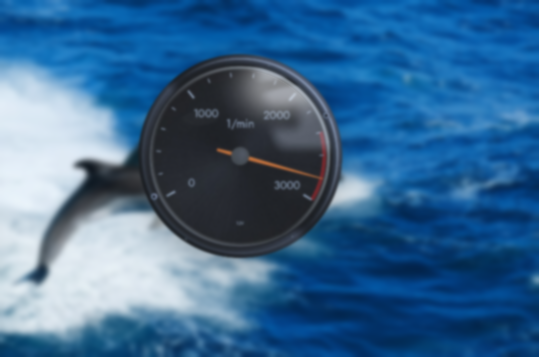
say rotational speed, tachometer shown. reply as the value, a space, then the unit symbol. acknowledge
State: 2800 rpm
